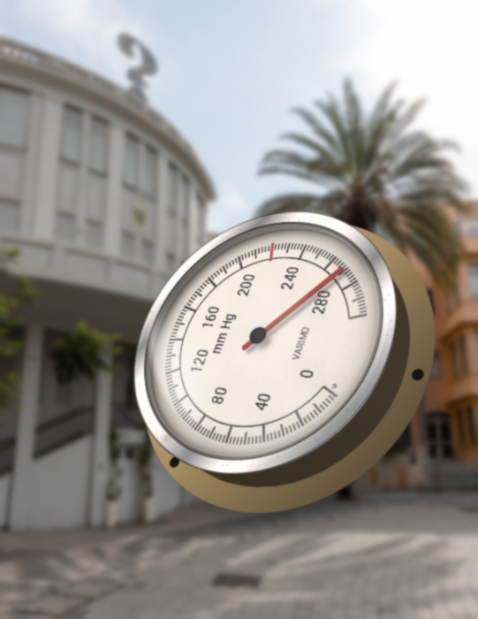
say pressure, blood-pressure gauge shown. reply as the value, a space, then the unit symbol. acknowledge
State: 270 mmHg
